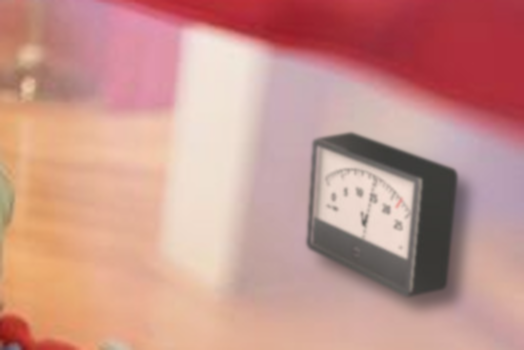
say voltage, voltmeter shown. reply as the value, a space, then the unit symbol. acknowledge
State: 15 V
